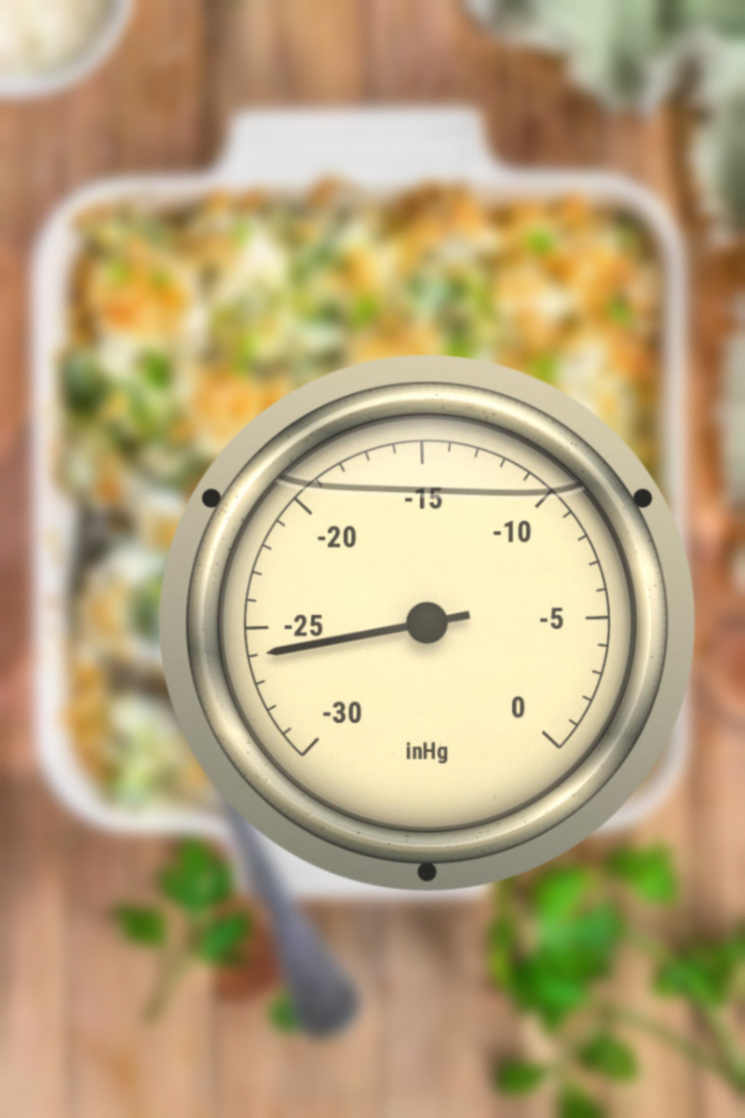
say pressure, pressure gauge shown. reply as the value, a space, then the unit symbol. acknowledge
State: -26 inHg
